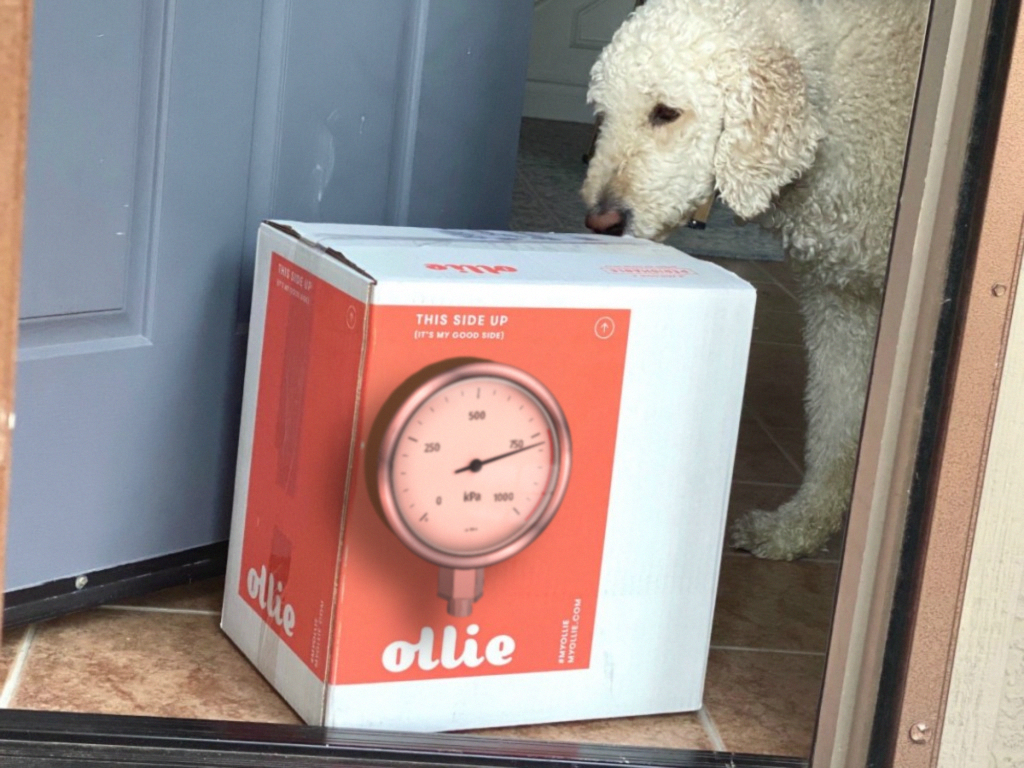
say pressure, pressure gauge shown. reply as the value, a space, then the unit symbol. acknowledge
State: 775 kPa
